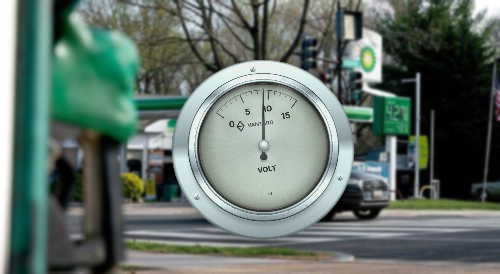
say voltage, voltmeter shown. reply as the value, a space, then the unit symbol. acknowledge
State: 9 V
